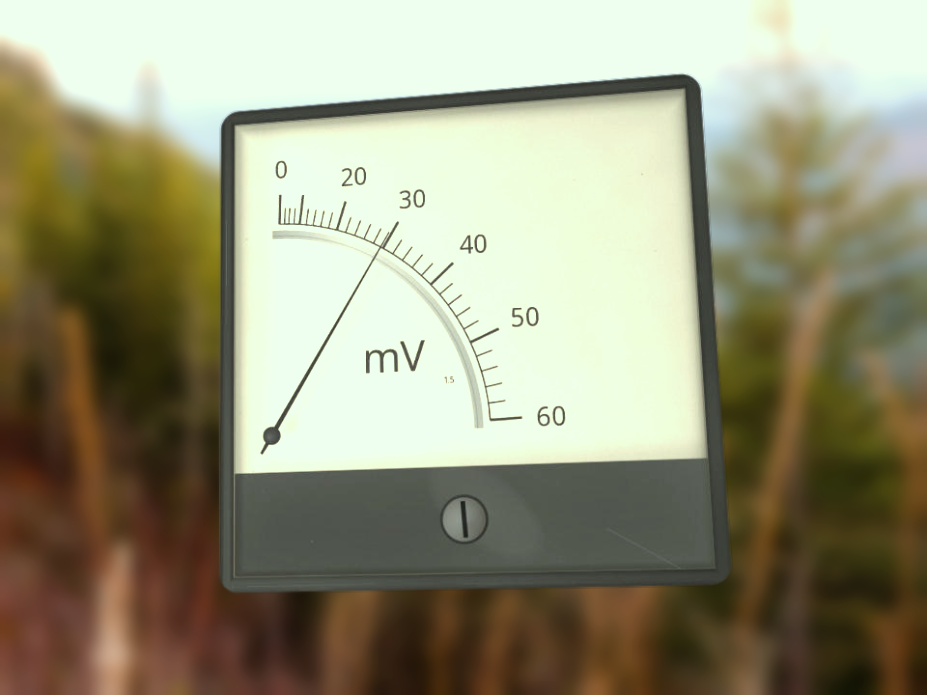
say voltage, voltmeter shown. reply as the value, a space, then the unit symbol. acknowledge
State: 30 mV
